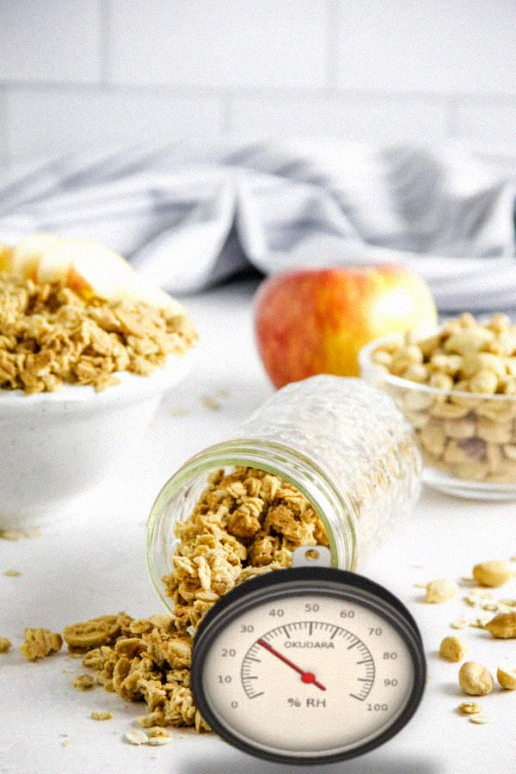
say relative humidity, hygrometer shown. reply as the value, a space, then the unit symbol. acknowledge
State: 30 %
